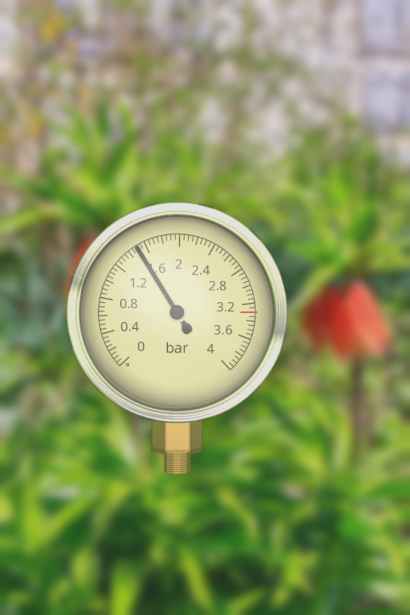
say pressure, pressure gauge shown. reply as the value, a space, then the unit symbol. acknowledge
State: 1.5 bar
